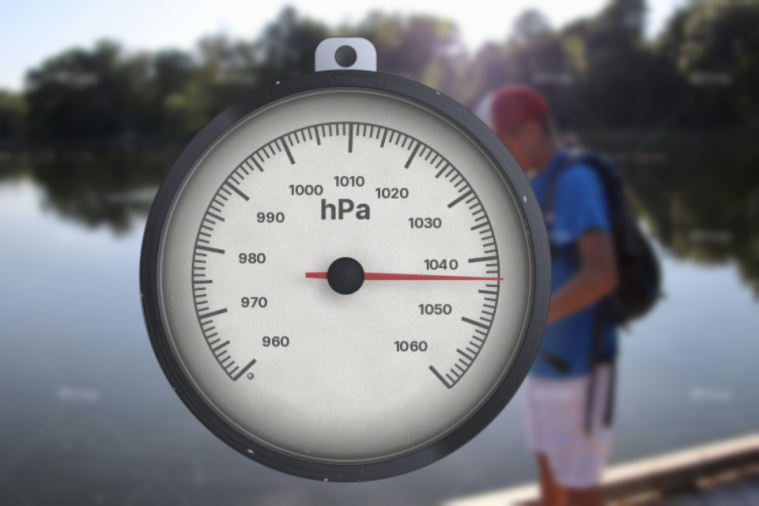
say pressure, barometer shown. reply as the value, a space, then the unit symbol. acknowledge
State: 1043 hPa
